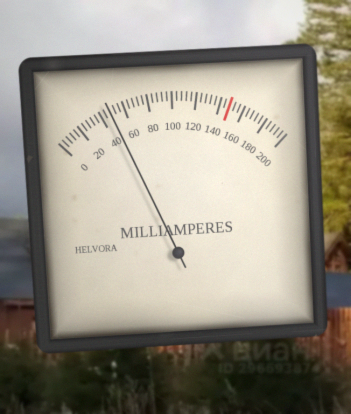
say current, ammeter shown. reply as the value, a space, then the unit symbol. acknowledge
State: 48 mA
